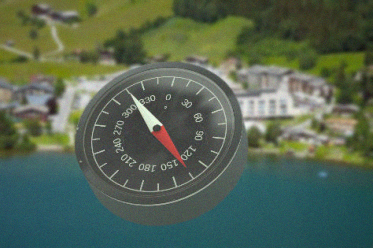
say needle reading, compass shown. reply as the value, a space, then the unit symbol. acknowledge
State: 135 °
